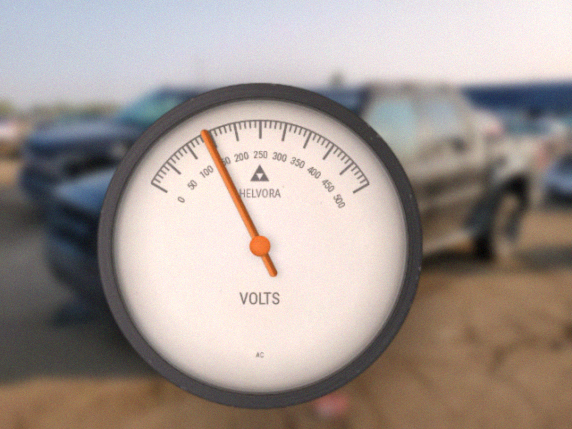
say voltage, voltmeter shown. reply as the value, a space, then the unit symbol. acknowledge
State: 140 V
